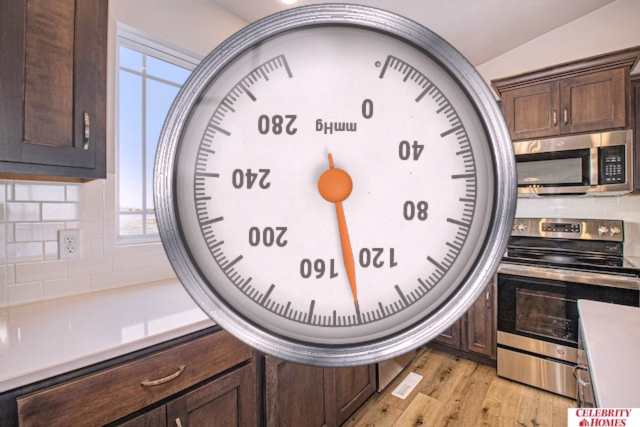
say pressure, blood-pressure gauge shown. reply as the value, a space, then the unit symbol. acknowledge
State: 140 mmHg
